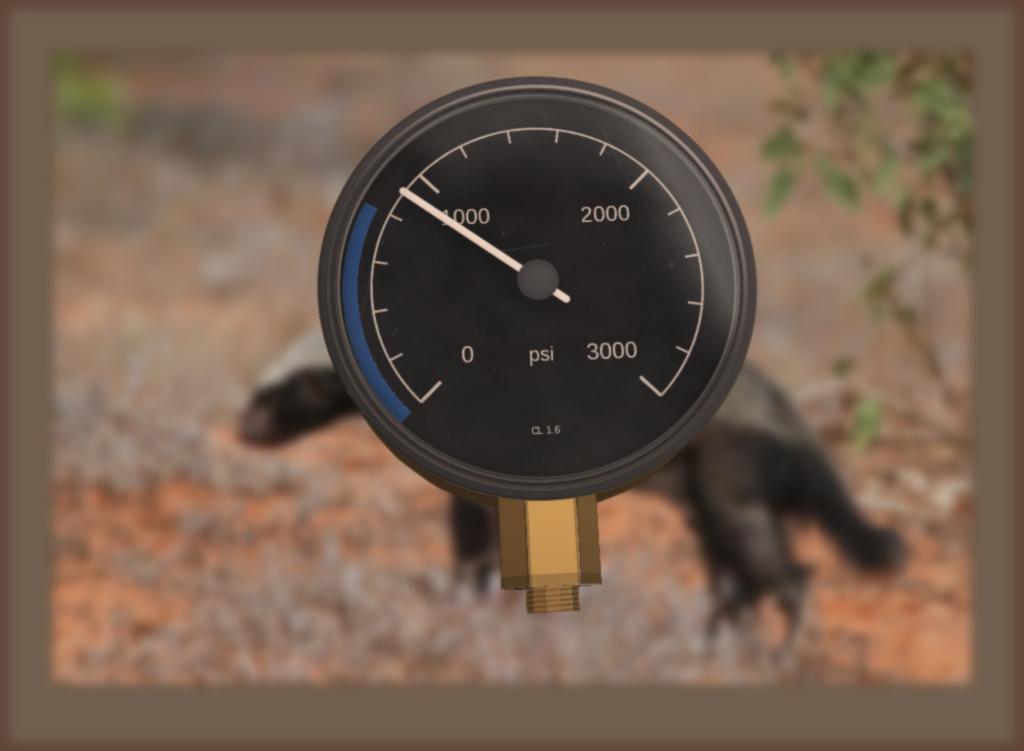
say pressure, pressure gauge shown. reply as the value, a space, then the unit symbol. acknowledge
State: 900 psi
